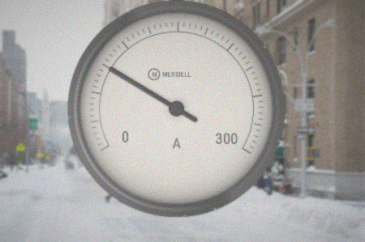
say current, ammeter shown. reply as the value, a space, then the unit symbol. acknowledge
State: 75 A
